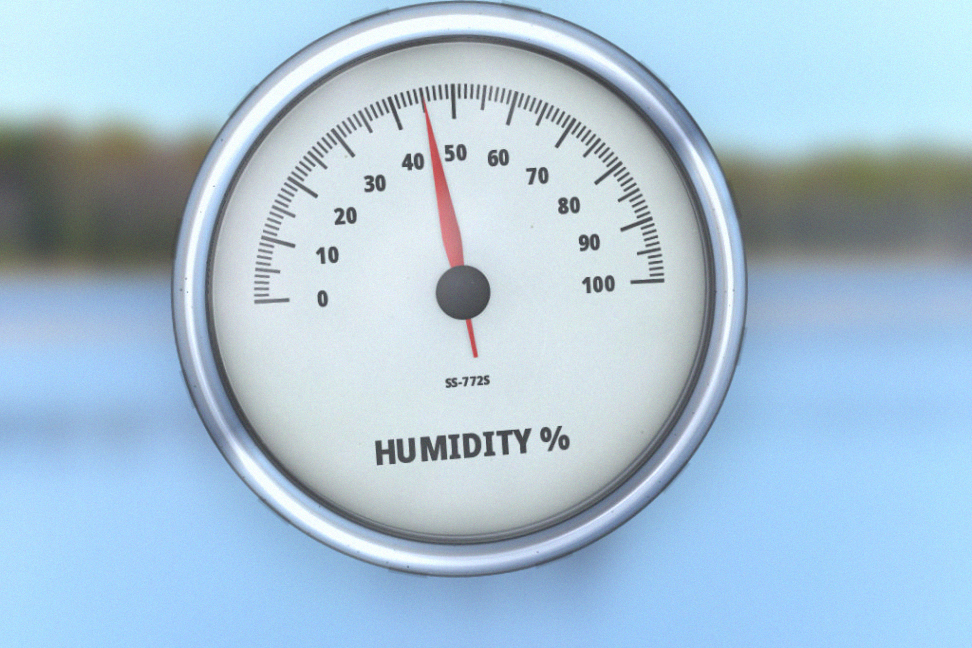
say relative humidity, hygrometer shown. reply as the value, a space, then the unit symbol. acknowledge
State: 45 %
